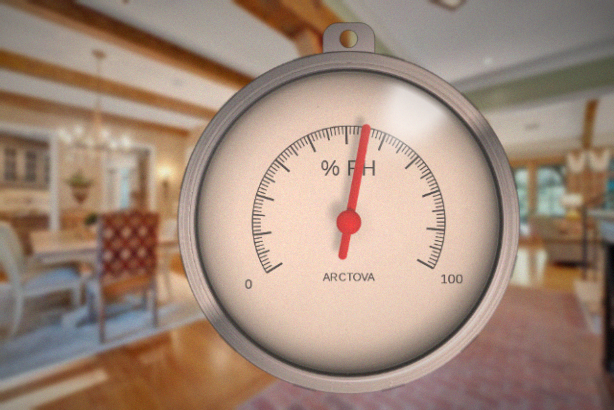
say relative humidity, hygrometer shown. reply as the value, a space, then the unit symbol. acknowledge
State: 55 %
